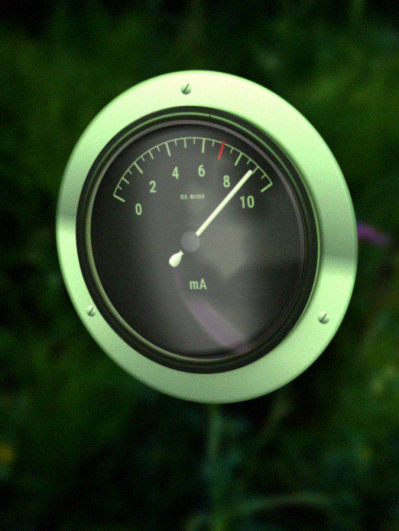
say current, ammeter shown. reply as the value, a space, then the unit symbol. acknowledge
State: 9 mA
